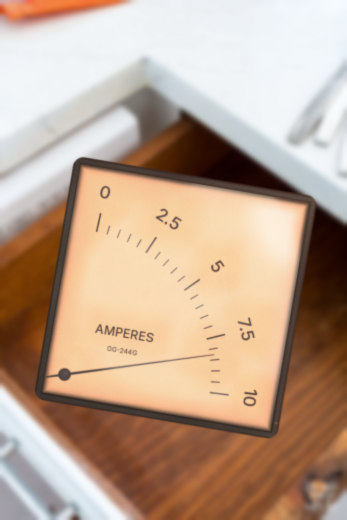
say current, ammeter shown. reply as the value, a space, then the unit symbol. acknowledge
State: 8.25 A
